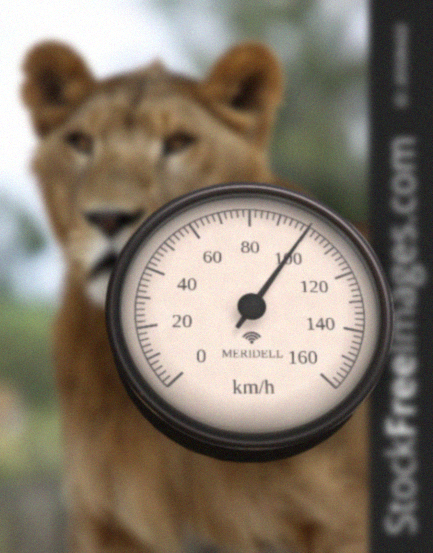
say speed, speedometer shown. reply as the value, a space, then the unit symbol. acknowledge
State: 100 km/h
